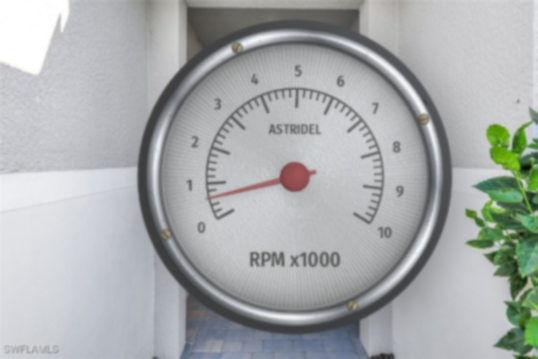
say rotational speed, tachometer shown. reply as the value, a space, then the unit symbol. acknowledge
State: 600 rpm
